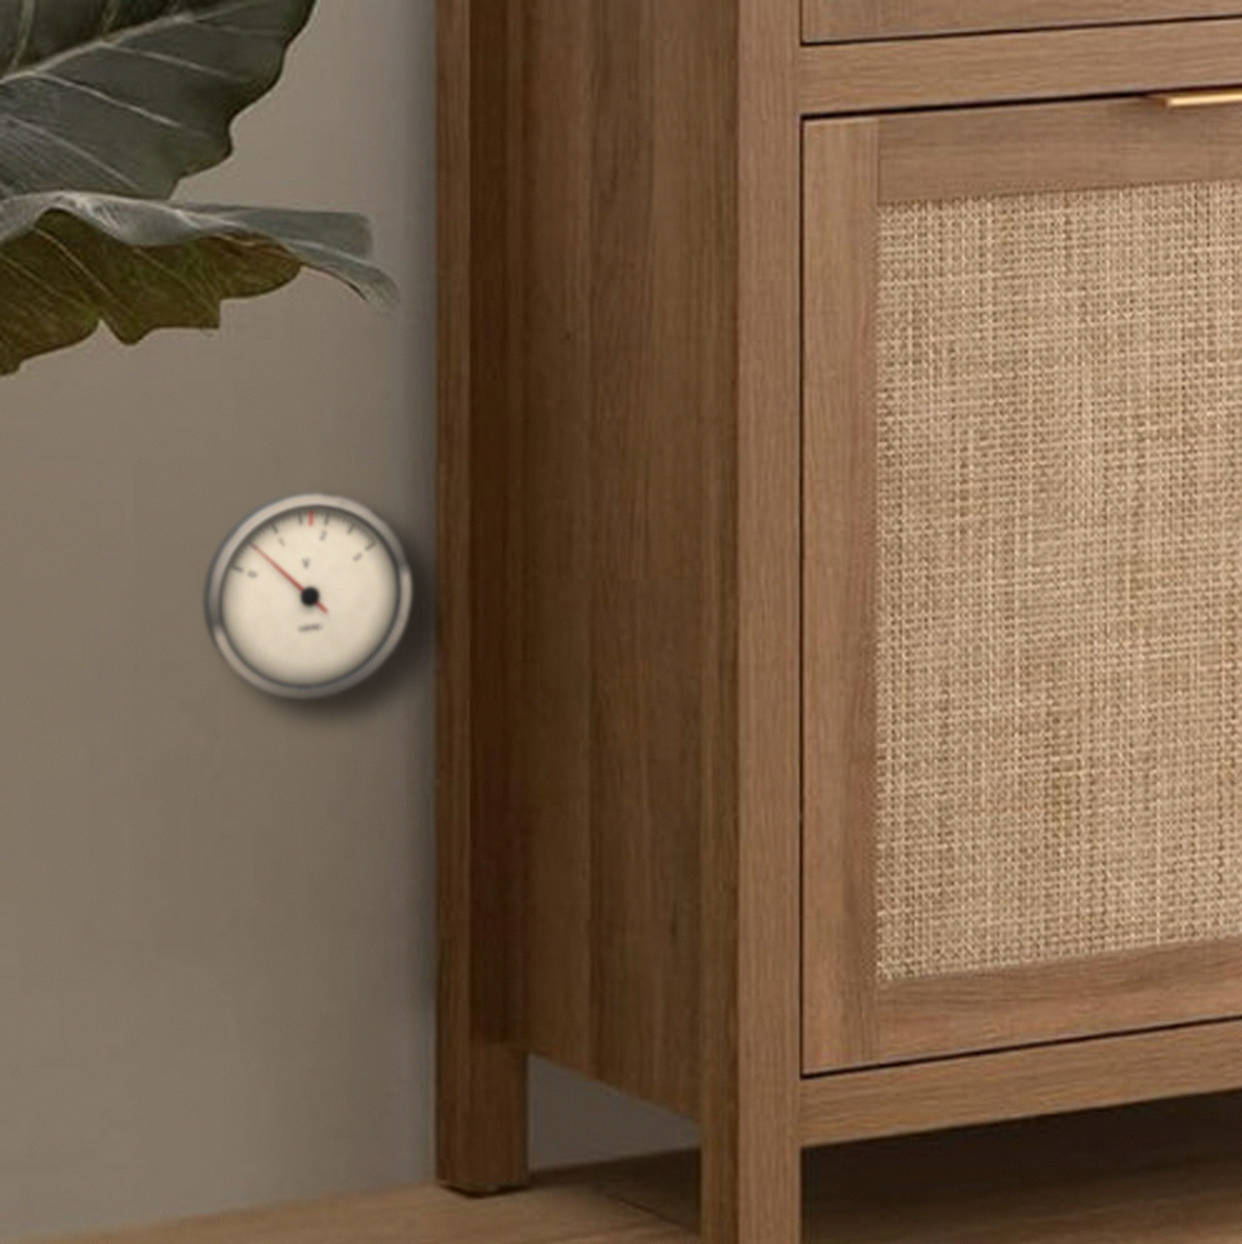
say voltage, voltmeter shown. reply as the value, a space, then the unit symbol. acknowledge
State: 0.5 V
